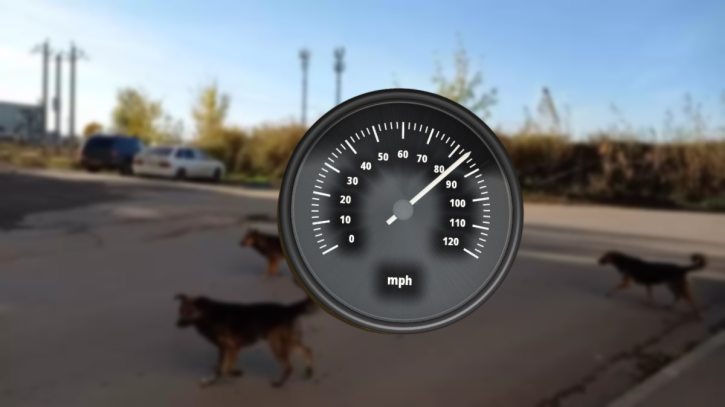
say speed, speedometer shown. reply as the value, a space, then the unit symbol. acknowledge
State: 84 mph
